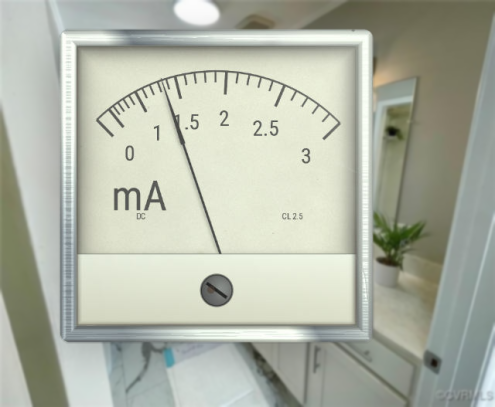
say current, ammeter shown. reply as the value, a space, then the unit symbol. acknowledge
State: 1.35 mA
